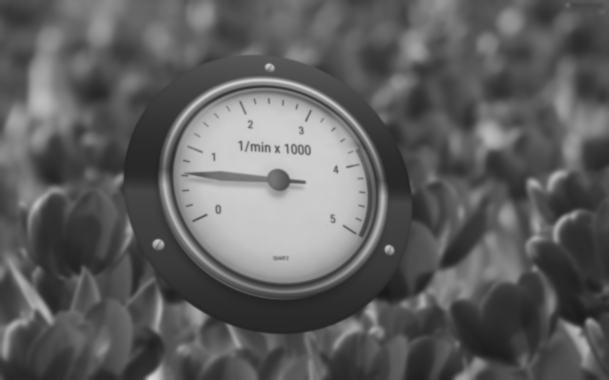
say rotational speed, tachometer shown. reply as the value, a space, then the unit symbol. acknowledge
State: 600 rpm
